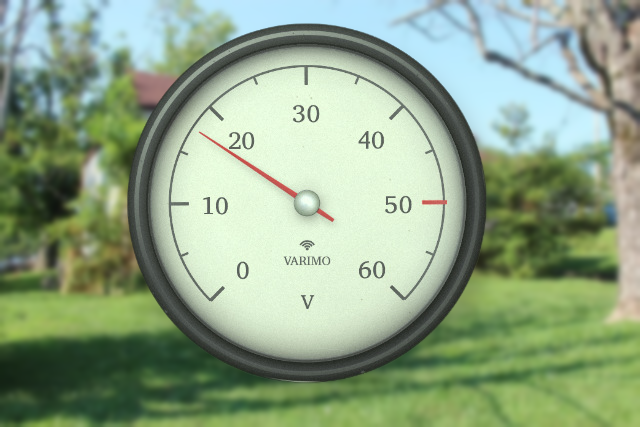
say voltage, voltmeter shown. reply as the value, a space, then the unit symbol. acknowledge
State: 17.5 V
